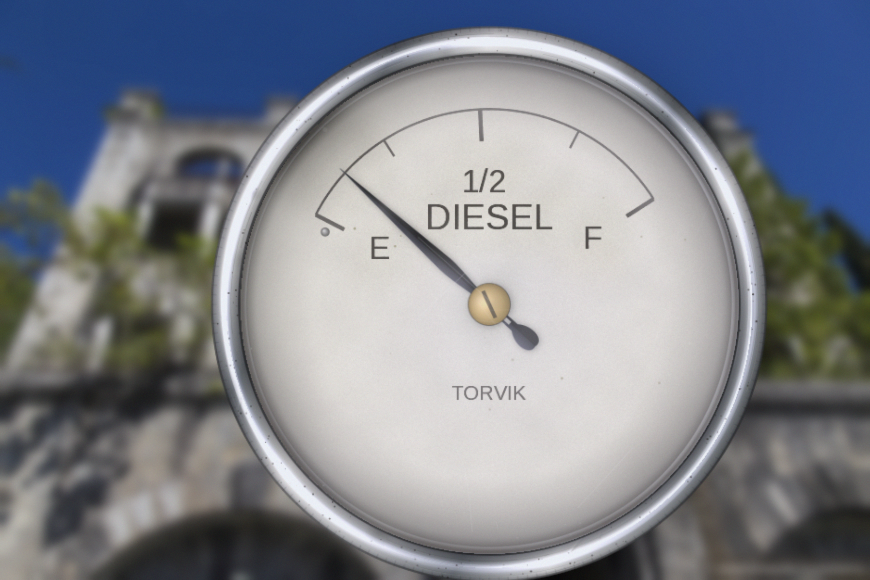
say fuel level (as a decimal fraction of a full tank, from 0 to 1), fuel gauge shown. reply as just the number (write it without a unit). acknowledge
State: 0.125
